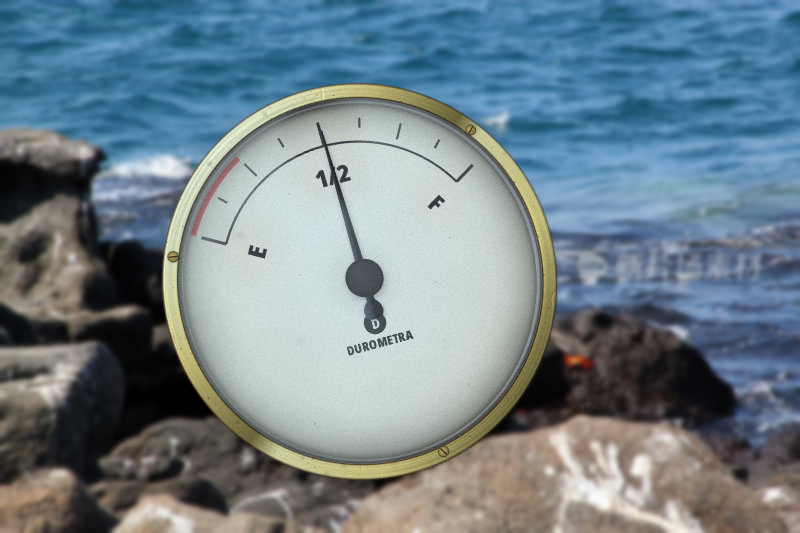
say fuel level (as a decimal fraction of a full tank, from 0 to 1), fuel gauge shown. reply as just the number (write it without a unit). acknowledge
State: 0.5
